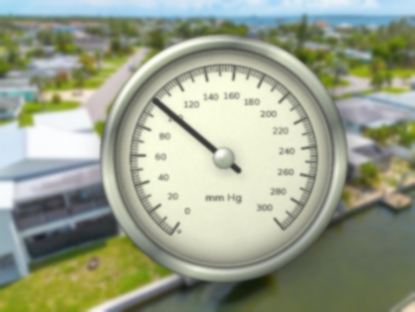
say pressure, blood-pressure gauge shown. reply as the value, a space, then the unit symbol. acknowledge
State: 100 mmHg
